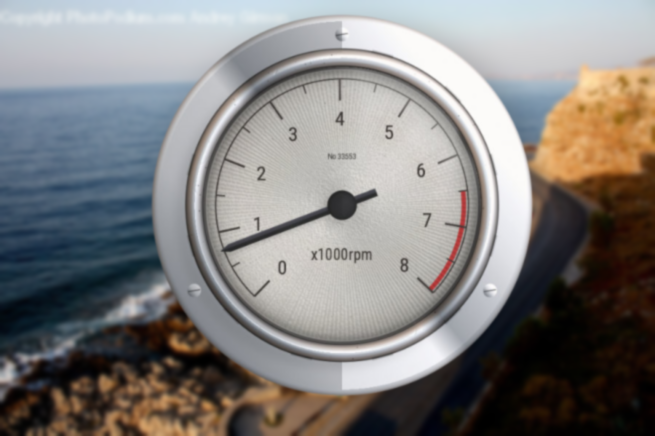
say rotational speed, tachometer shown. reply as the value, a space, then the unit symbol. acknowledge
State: 750 rpm
